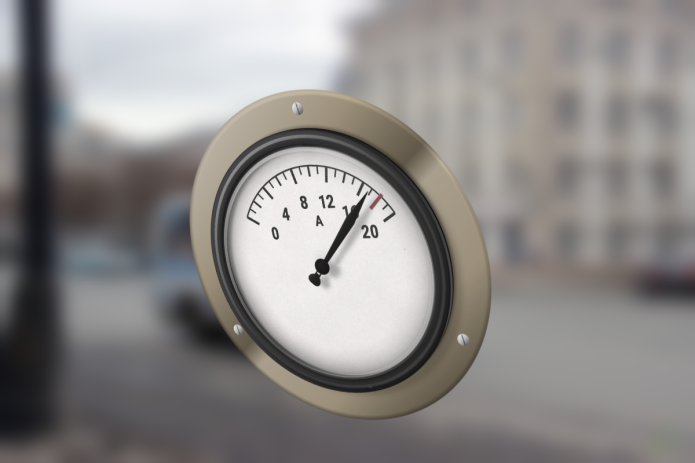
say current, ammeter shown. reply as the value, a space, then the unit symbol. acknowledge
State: 17 A
